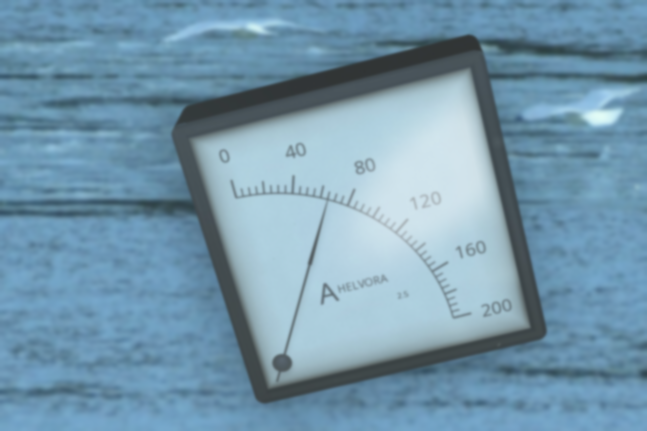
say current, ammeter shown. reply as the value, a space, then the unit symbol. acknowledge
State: 65 A
